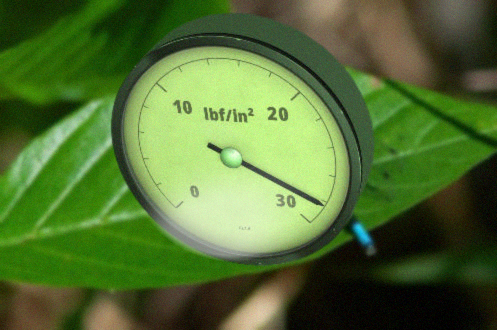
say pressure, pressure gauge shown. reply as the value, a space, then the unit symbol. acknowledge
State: 28 psi
